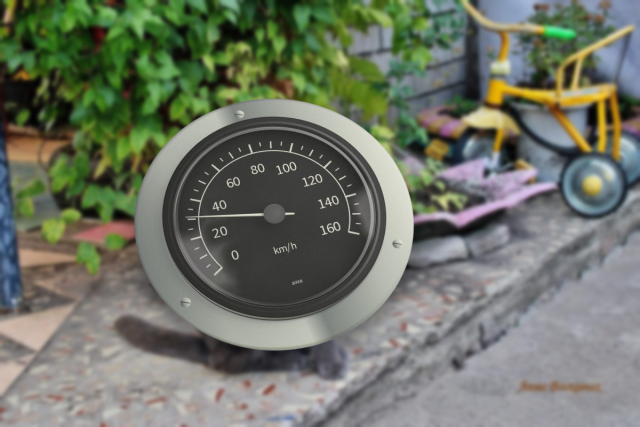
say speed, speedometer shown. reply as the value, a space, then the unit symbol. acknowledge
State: 30 km/h
